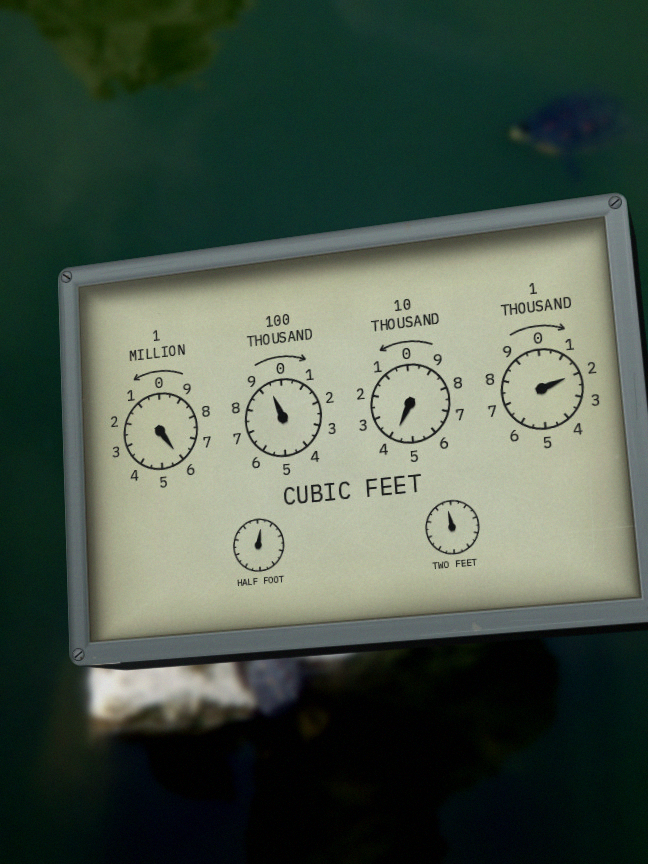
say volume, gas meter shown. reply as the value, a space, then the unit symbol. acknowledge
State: 594200 ft³
